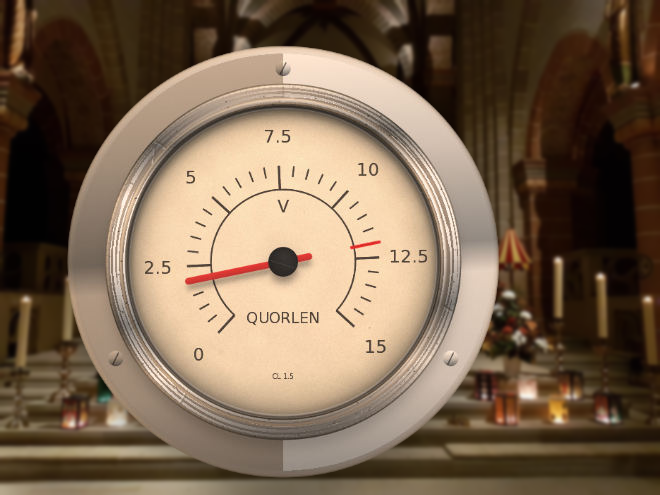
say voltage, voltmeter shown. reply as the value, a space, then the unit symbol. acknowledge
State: 2 V
